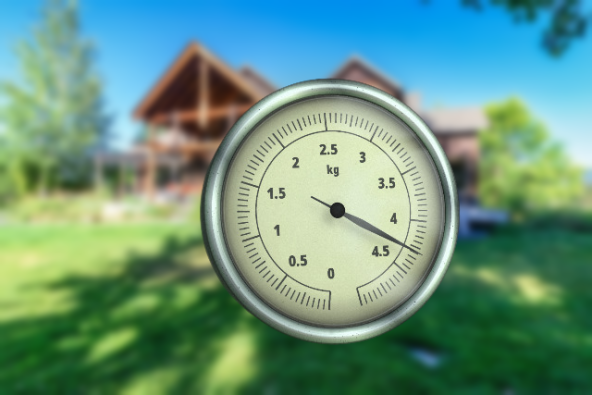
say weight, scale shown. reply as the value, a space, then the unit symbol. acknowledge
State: 4.3 kg
